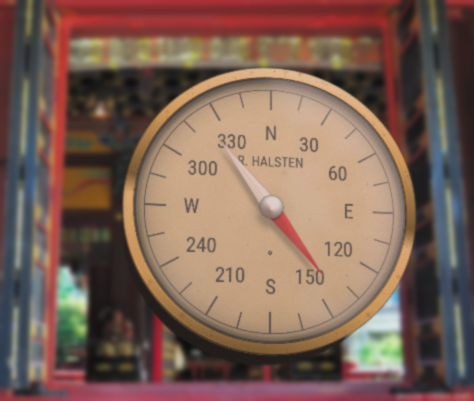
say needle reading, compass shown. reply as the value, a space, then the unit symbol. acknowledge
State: 142.5 °
